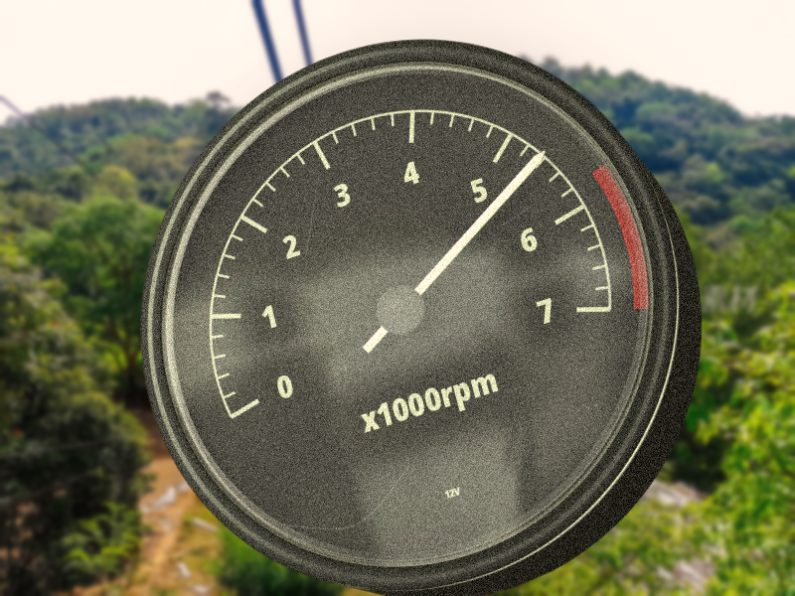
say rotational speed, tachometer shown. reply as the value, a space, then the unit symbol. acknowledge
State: 5400 rpm
